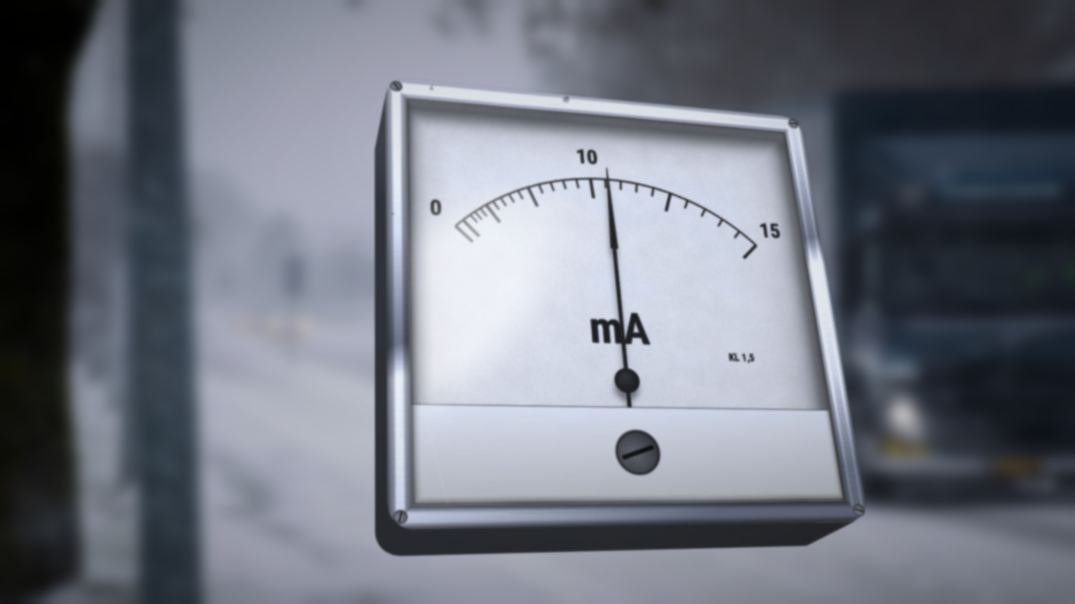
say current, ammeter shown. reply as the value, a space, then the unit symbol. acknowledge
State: 10.5 mA
